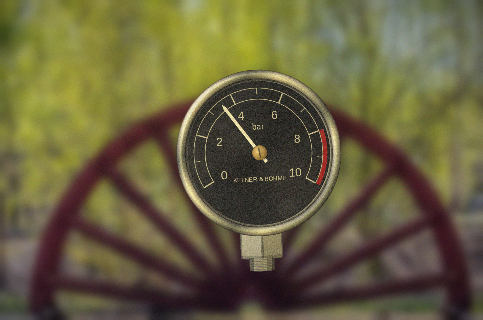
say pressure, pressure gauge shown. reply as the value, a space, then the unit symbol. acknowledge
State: 3.5 bar
